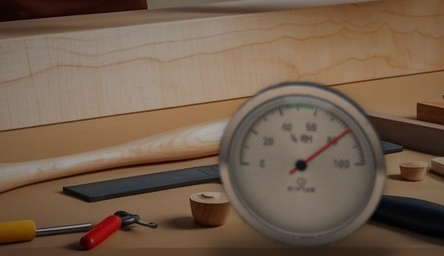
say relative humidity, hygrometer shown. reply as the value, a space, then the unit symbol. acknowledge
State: 80 %
